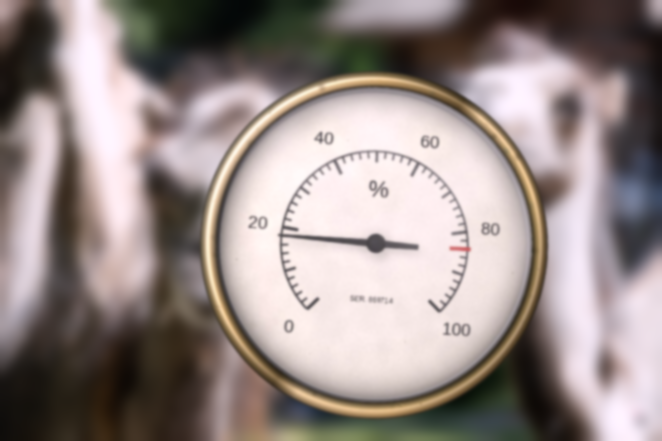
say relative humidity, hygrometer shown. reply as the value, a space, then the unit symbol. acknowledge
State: 18 %
